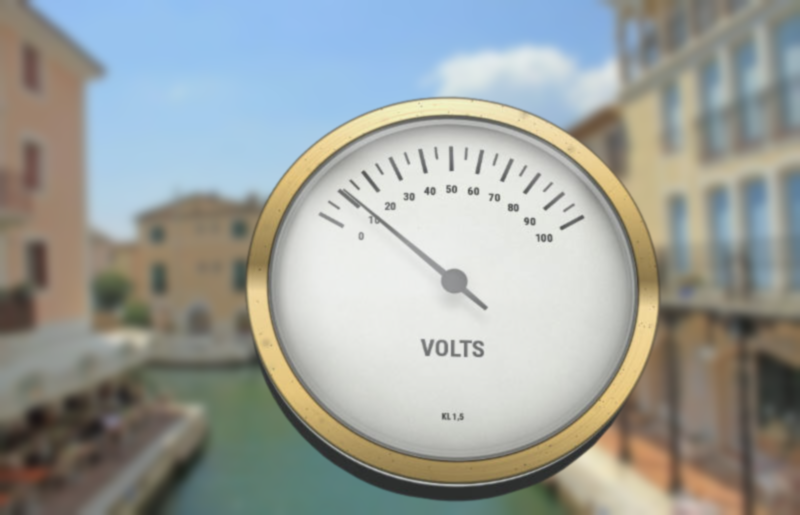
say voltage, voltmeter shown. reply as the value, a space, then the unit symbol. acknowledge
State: 10 V
